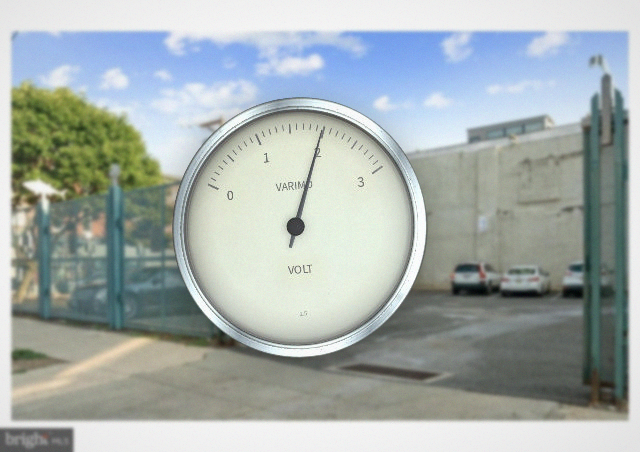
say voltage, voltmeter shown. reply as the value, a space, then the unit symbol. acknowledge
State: 2 V
